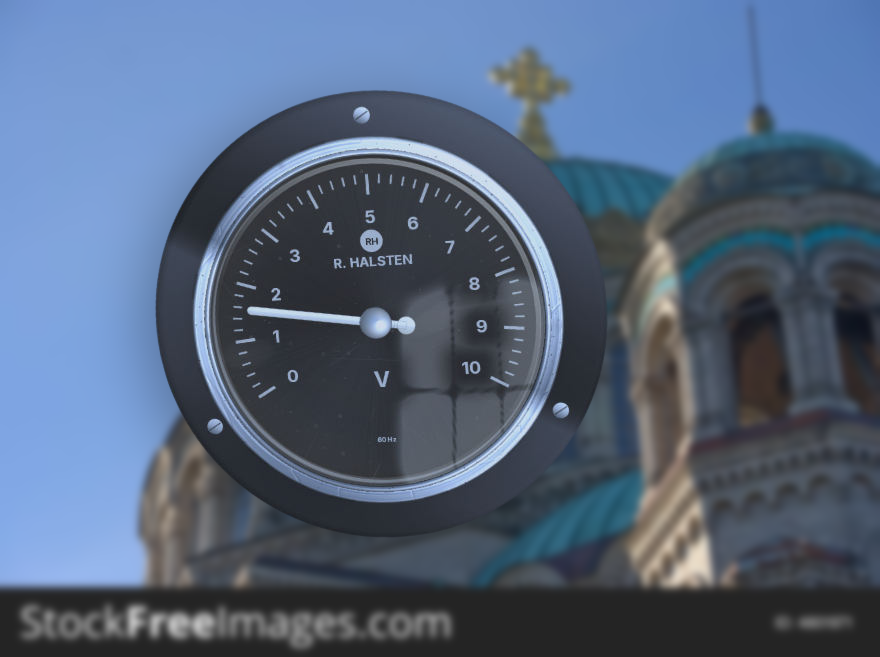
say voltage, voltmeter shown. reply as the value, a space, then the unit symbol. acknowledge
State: 1.6 V
